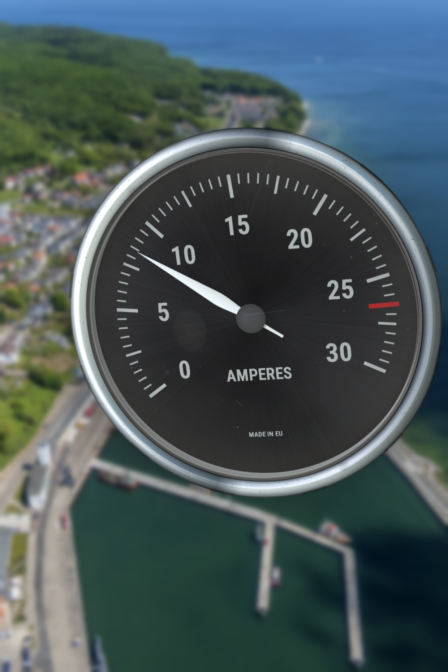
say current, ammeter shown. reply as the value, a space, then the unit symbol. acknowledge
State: 8.5 A
